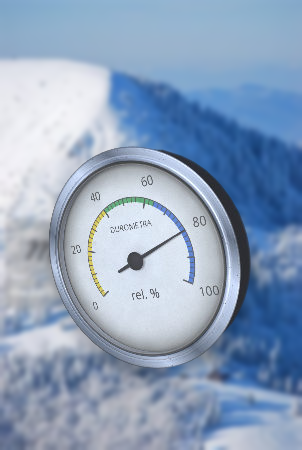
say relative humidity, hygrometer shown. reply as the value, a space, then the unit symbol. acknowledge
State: 80 %
